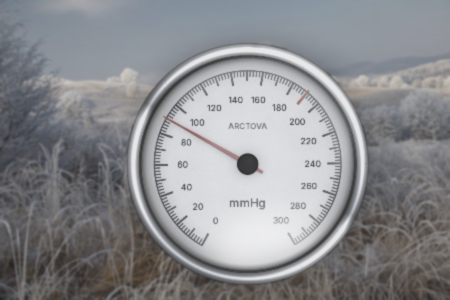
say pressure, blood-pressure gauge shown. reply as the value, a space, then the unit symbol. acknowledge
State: 90 mmHg
